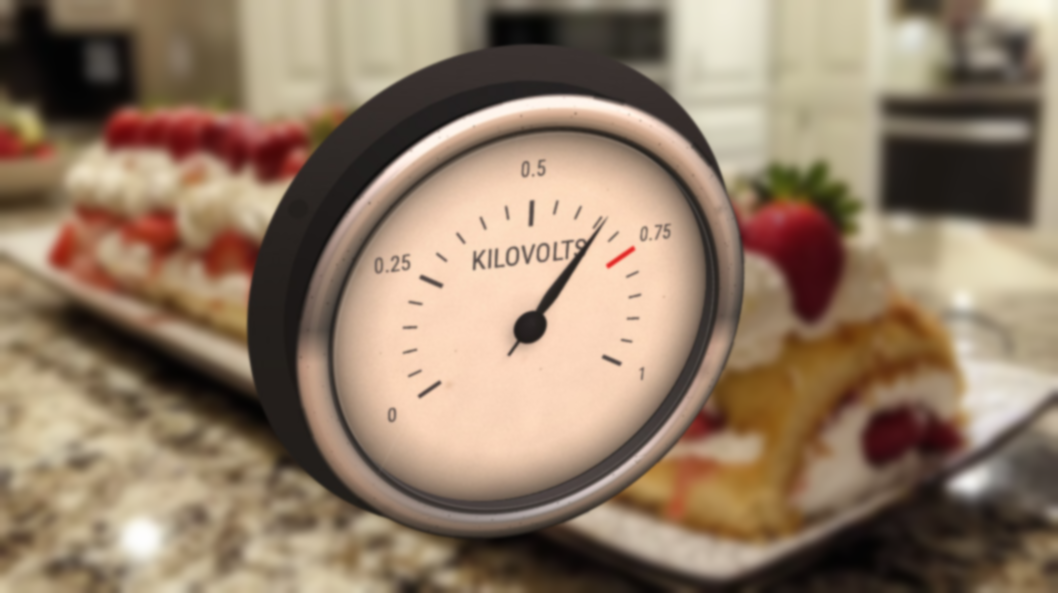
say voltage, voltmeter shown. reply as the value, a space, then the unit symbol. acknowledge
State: 0.65 kV
